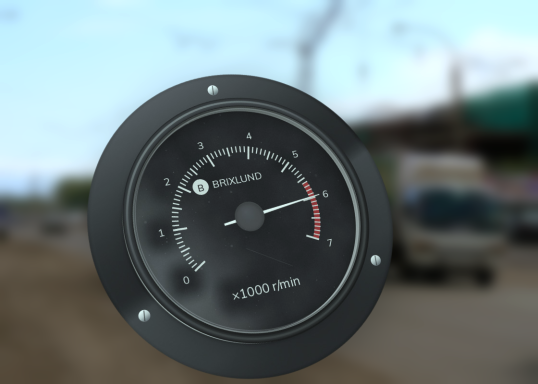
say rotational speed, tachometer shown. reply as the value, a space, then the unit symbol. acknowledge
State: 6000 rpm
